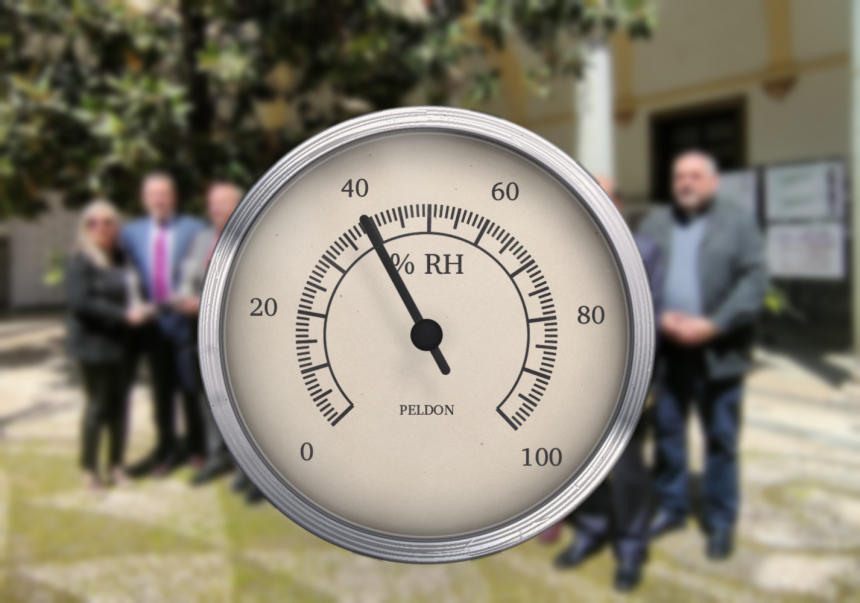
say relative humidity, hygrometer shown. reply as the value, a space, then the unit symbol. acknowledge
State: 39 %
